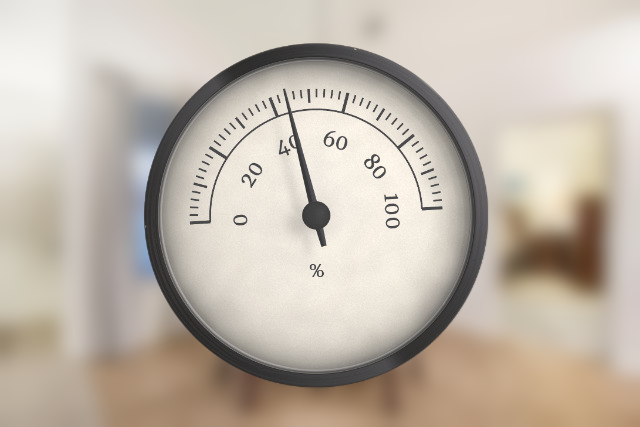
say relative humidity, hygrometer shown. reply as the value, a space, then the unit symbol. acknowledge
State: 44 %
